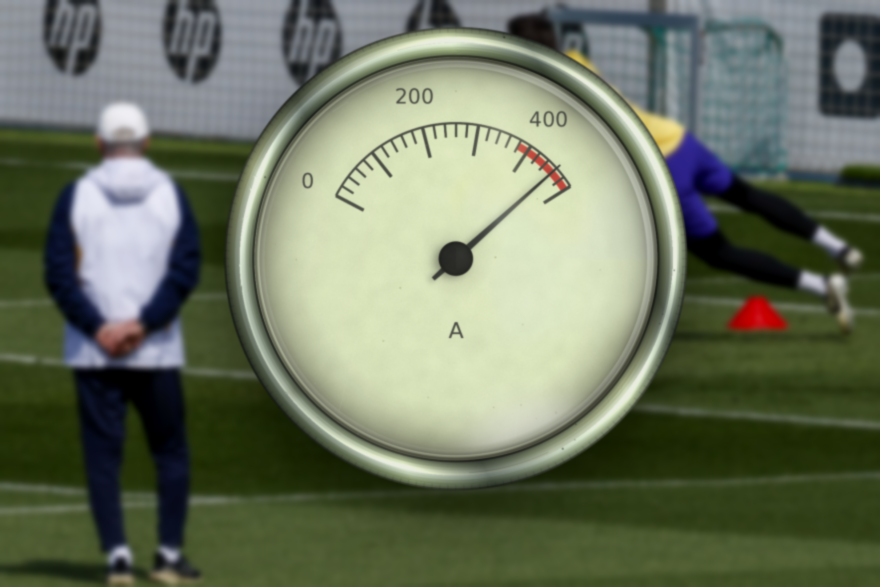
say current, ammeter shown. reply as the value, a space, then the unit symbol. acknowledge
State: 460 A
